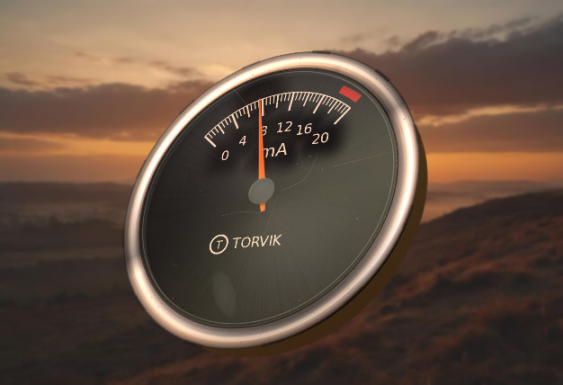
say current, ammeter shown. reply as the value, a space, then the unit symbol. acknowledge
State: 8 mA
